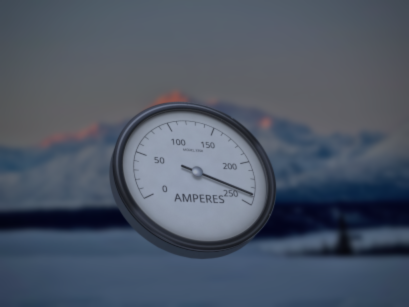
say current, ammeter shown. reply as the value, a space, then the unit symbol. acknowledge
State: 240 A
